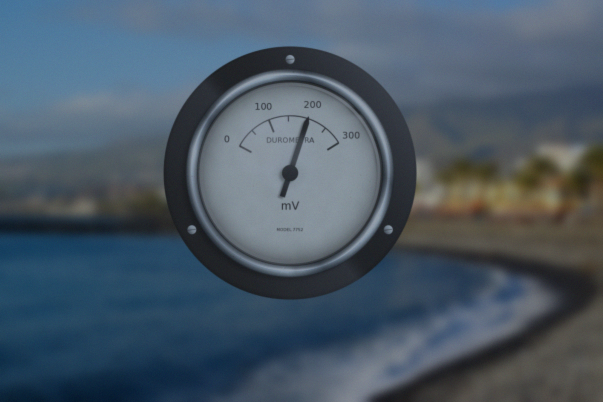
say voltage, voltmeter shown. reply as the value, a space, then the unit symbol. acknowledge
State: 200 mV
